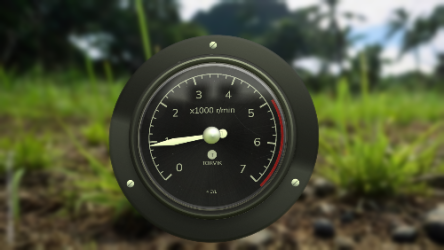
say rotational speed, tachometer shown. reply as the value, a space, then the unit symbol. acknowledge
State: 900 rpm
